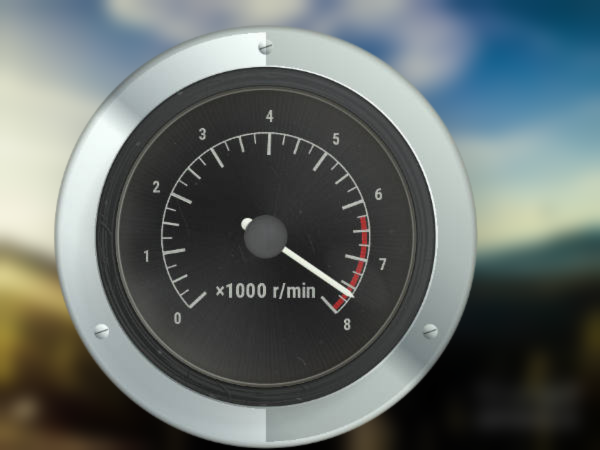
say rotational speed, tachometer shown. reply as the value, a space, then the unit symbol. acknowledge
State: 7625 rpm
